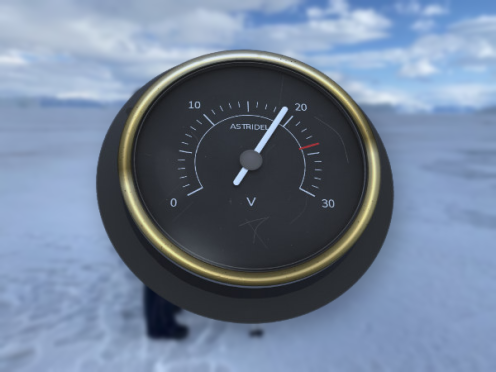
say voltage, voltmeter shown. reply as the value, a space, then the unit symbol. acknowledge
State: 19 V
